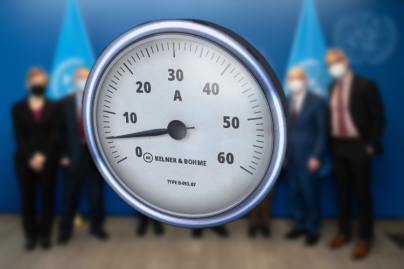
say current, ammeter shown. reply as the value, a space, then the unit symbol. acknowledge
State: 5 A
